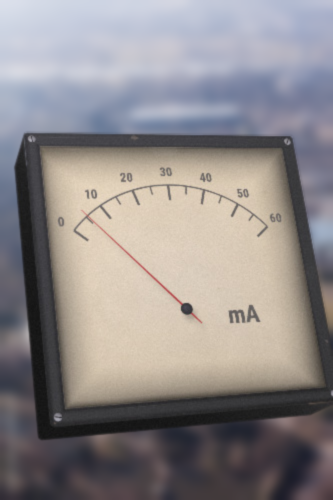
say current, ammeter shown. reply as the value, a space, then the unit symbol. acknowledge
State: 5 mA
